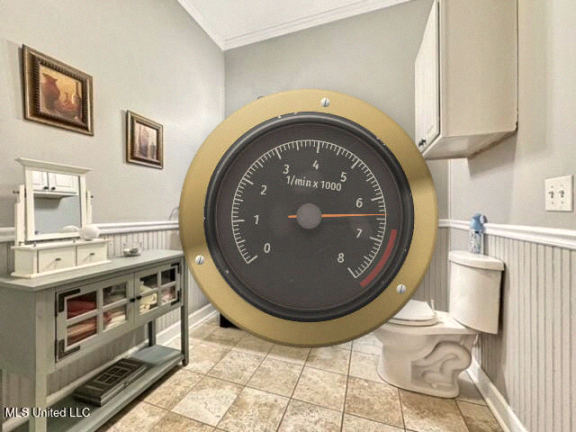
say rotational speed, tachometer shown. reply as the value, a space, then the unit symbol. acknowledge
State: 6400 rpm
